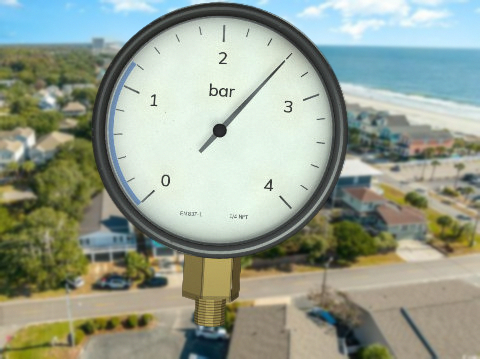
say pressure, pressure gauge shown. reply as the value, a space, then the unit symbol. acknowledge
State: 2.6 bar
